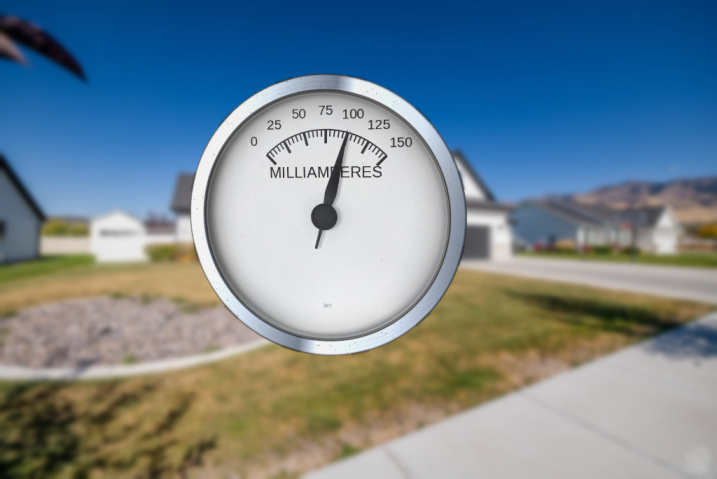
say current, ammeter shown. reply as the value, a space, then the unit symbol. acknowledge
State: 100 mA
